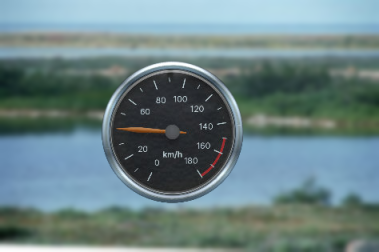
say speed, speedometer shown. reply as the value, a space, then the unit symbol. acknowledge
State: 40 km/h
